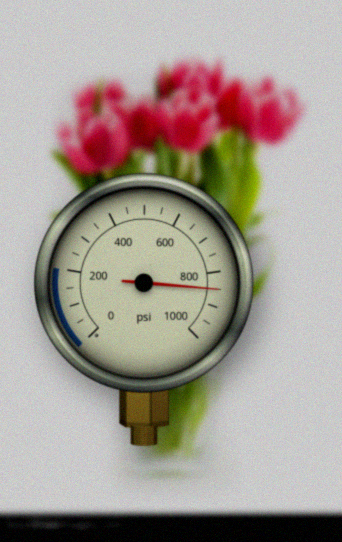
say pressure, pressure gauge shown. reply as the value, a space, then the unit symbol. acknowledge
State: 850 psi
